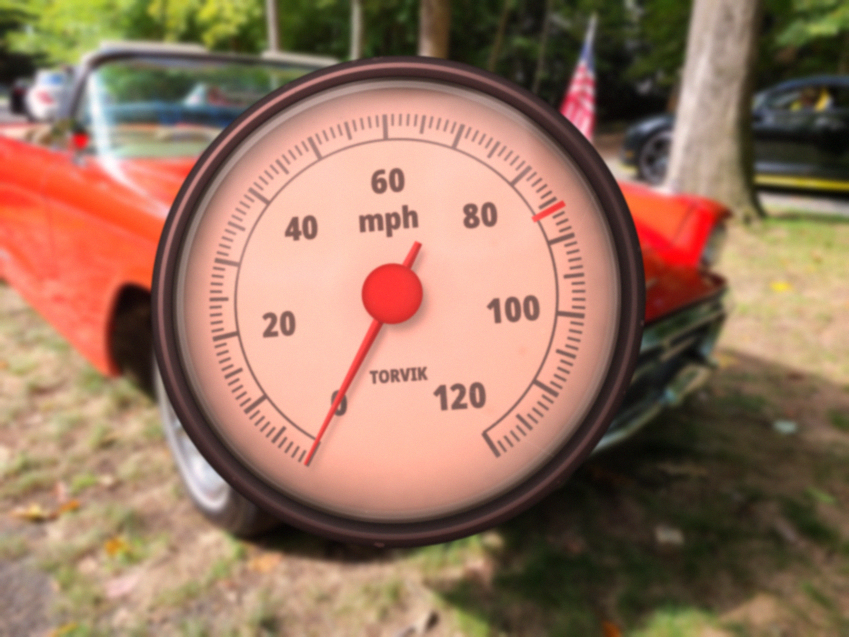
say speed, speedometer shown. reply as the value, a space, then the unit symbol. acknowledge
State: 0 mph
